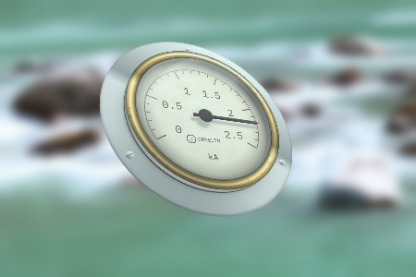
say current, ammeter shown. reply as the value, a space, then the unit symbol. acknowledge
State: 2.2 kA
